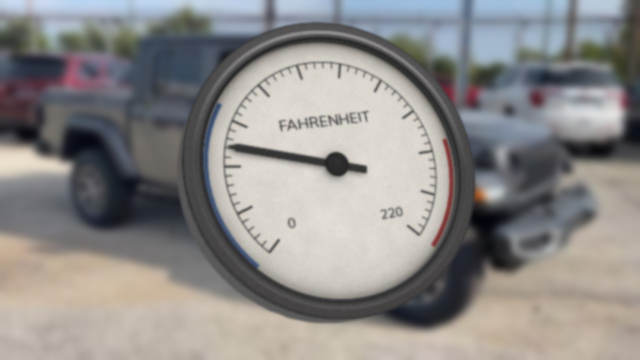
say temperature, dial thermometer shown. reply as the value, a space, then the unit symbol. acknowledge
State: 48 °F
